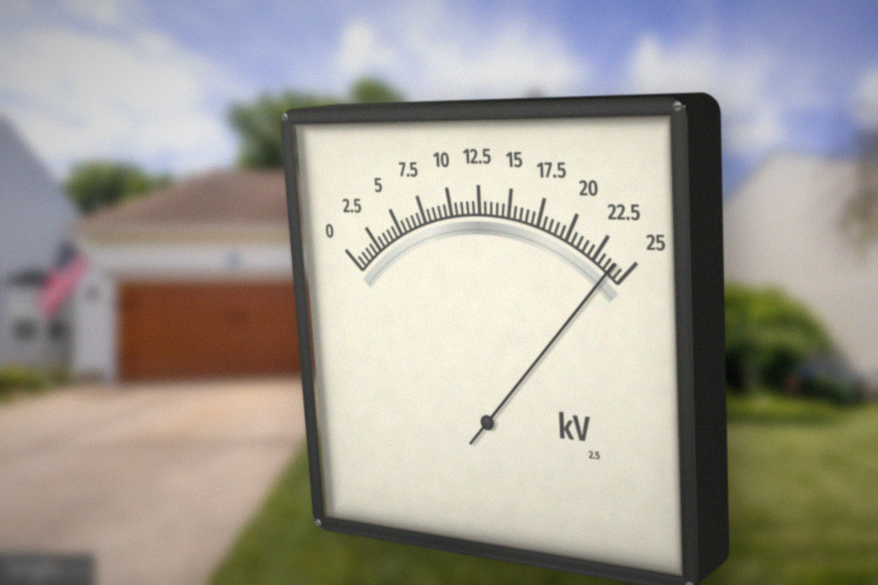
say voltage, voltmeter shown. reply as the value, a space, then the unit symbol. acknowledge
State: 24 kV
